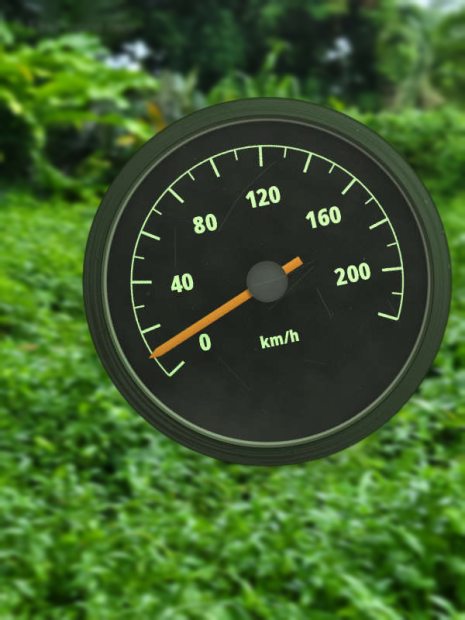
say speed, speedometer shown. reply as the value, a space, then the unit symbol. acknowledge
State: 10 km/h
